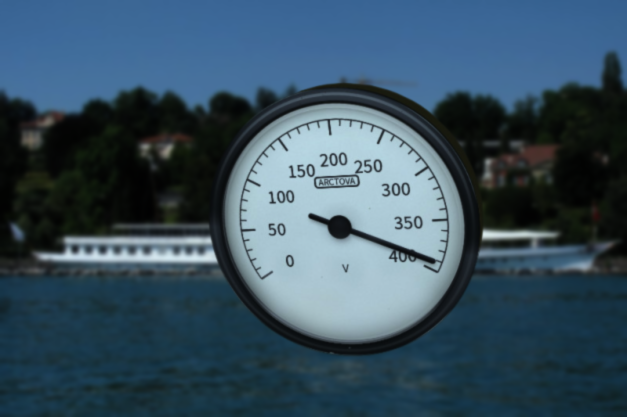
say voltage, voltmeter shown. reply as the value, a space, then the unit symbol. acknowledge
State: 390 V
